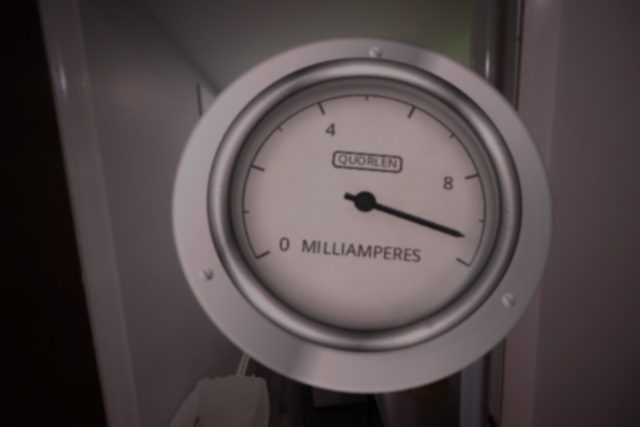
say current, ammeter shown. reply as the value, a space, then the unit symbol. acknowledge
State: 9.5 mA
